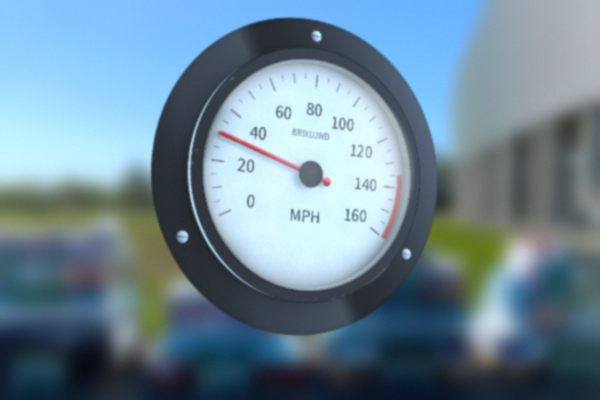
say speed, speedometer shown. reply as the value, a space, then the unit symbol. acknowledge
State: 30 mph
